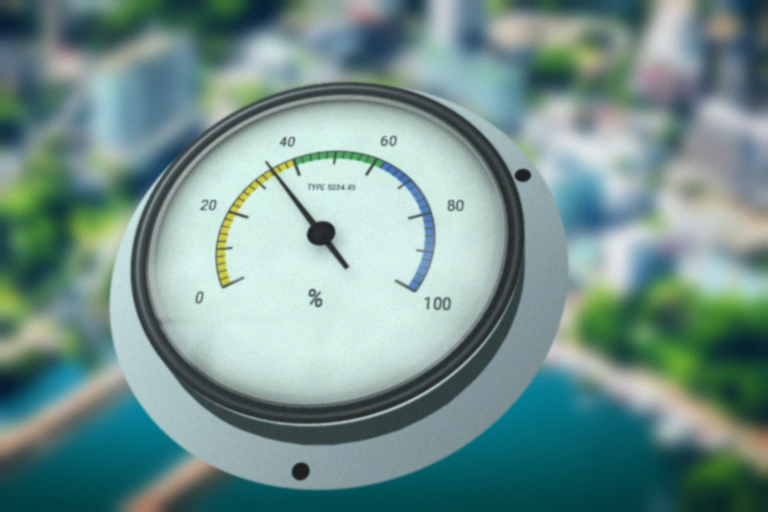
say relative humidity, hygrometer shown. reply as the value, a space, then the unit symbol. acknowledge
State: 34 %
